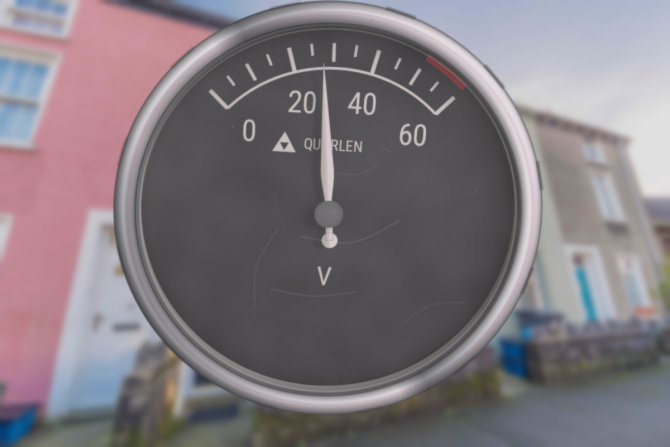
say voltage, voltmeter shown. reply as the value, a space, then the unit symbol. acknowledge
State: 27.5 V
